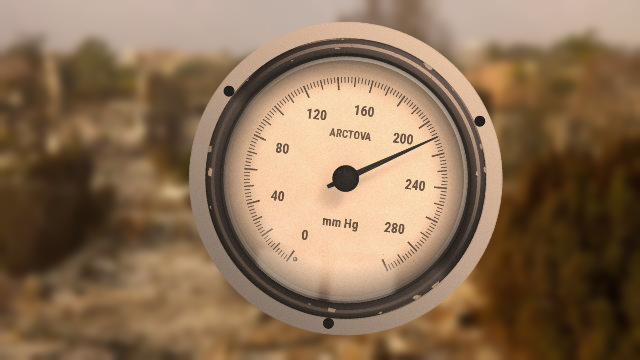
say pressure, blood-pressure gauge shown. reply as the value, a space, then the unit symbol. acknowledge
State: 210 mmHg
